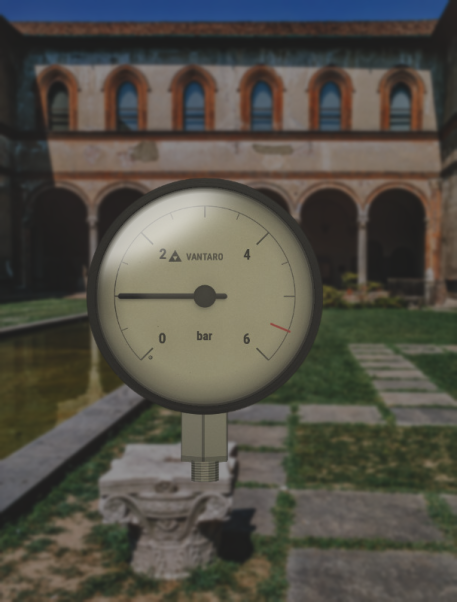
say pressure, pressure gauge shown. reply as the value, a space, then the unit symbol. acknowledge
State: 1 bar
